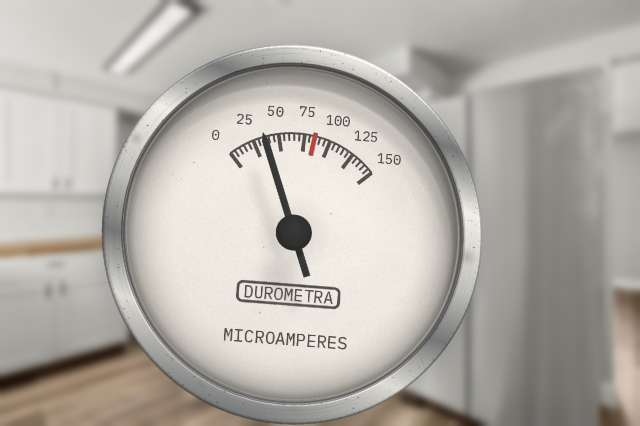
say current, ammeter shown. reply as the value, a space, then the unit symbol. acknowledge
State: 35 µA
